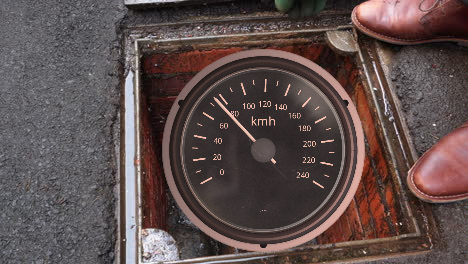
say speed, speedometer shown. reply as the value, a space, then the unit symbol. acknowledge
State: 75 km/h
